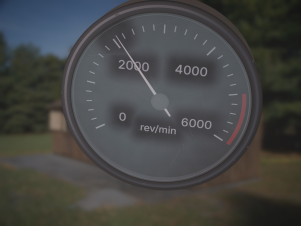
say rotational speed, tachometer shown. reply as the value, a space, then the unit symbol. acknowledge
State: 2100 rpm
